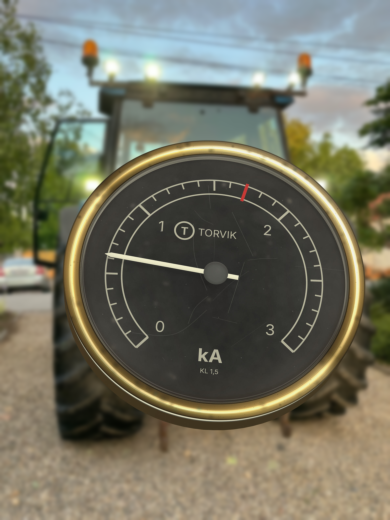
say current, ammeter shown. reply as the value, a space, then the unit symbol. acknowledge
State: 0.6 kA
